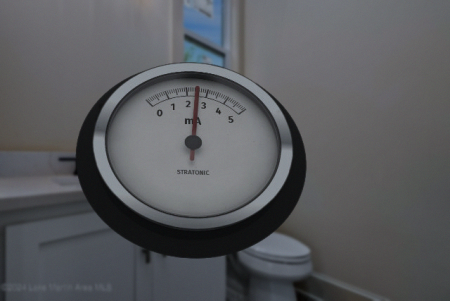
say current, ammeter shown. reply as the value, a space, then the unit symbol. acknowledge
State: 2.5 mA
